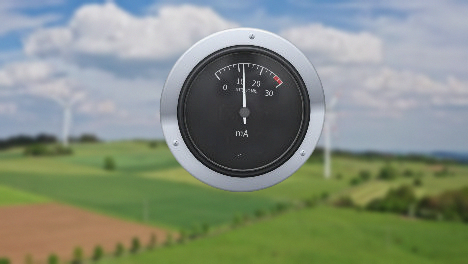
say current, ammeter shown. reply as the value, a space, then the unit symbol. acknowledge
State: 12 mA
